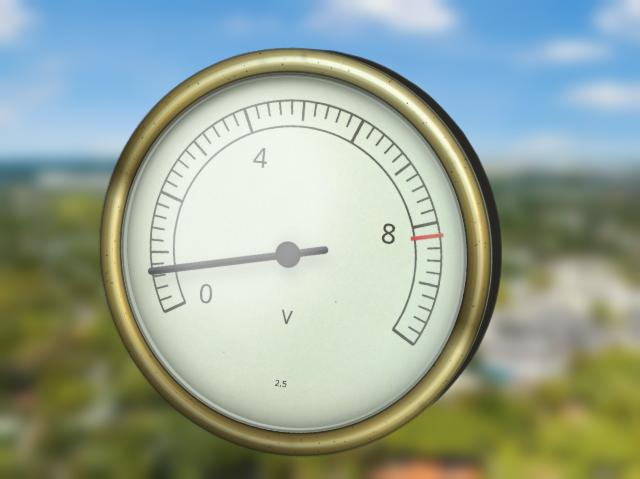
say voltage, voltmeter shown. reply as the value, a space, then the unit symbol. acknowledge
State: 0.7 V
